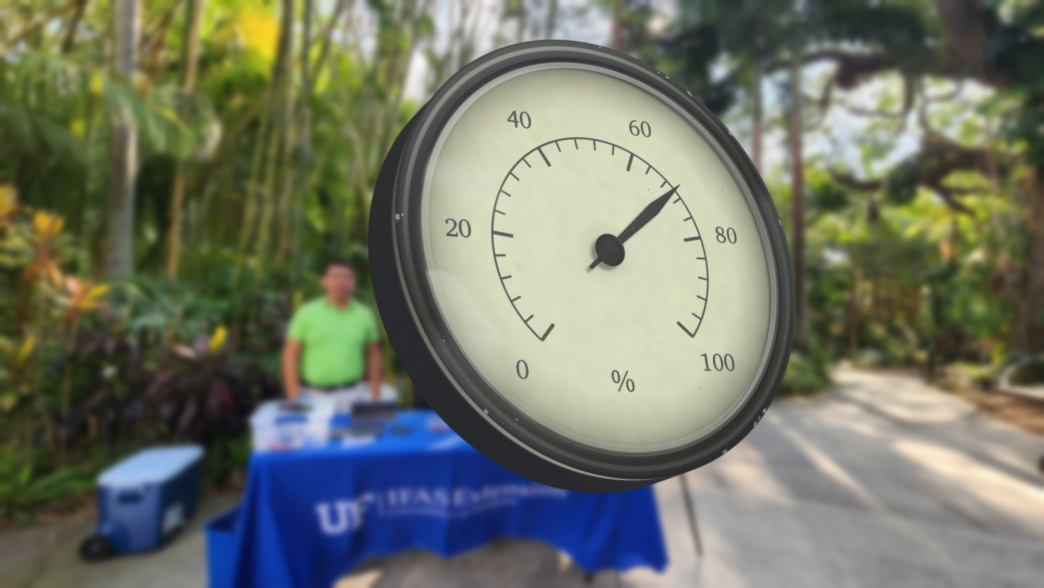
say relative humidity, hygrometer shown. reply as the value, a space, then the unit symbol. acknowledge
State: 70 %
